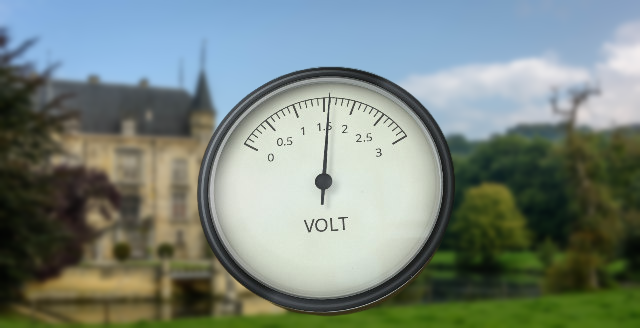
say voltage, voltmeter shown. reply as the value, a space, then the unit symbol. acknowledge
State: 1.6 V
